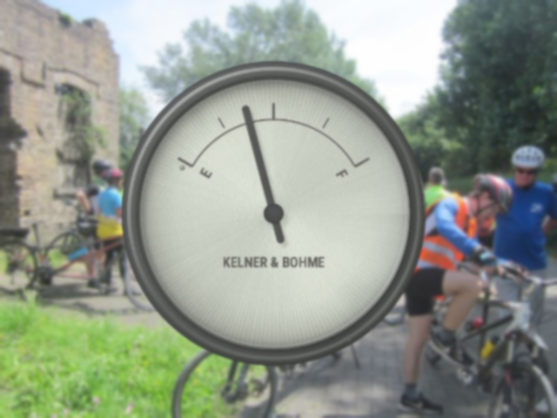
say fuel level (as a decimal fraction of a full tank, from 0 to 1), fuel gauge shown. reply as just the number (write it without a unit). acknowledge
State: 0.375
